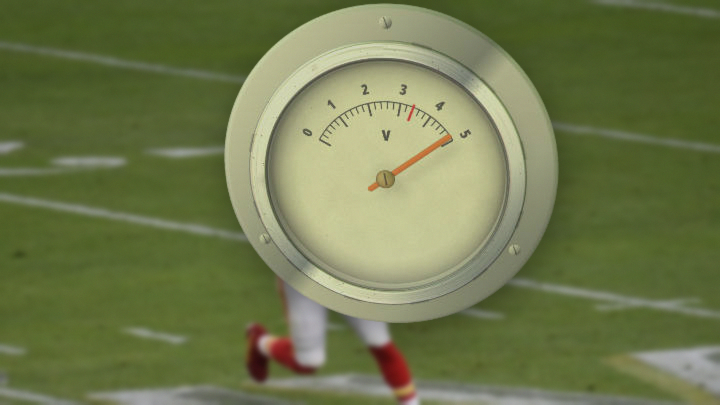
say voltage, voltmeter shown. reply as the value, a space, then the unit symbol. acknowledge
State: 4.8 V
